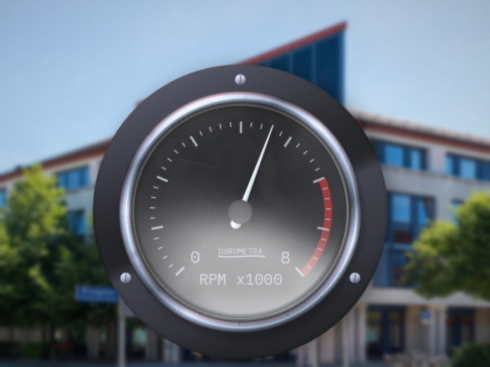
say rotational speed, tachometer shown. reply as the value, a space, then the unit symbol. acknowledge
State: 4600 rpm
